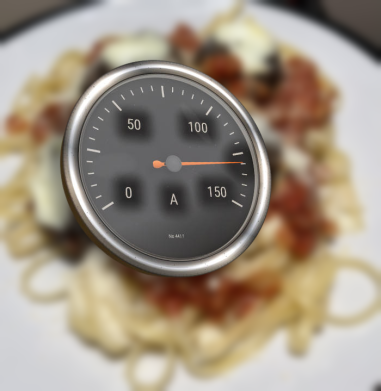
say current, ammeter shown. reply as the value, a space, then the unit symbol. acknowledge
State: 130 A
